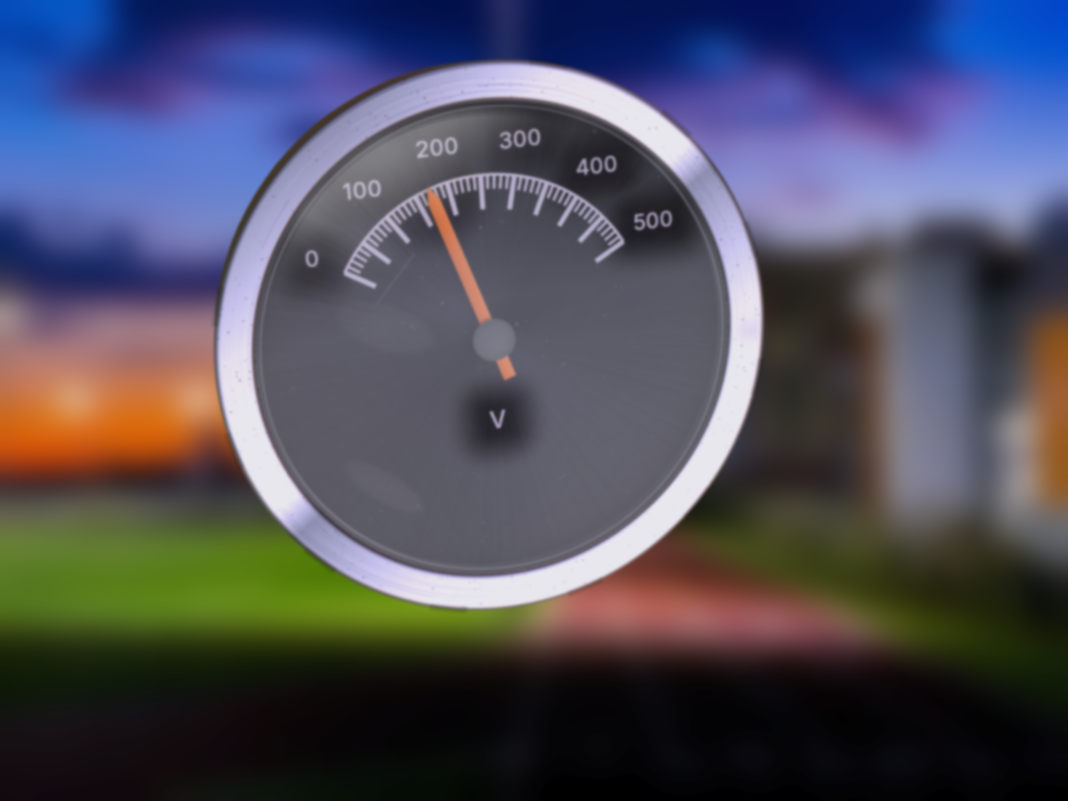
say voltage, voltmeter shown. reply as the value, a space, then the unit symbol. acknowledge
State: 170 V
